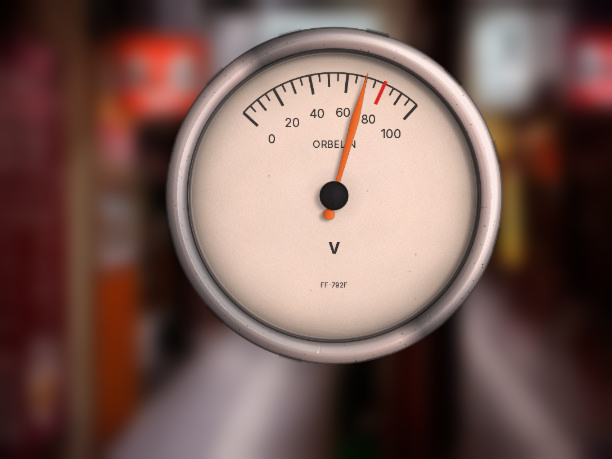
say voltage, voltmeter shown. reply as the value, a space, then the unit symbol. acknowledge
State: 70 V
